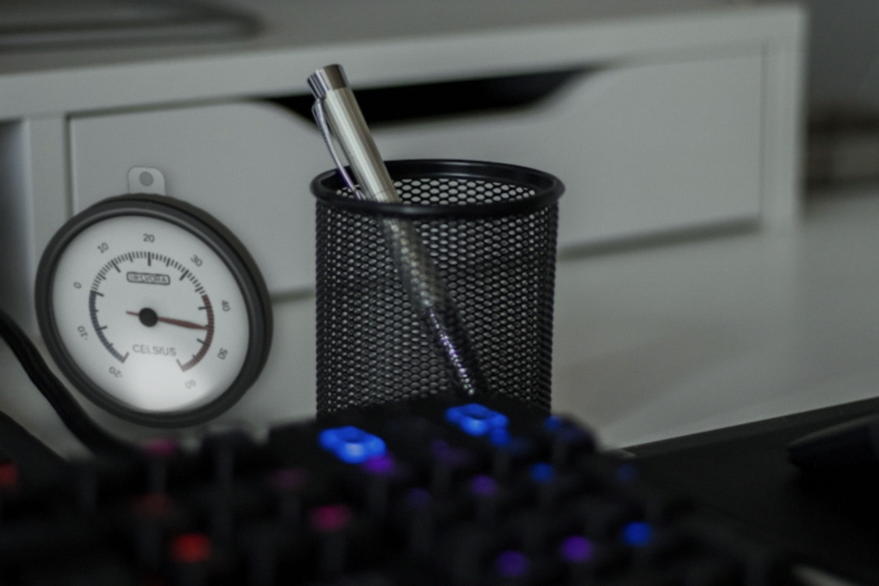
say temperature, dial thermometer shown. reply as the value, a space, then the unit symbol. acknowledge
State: 45 °C
